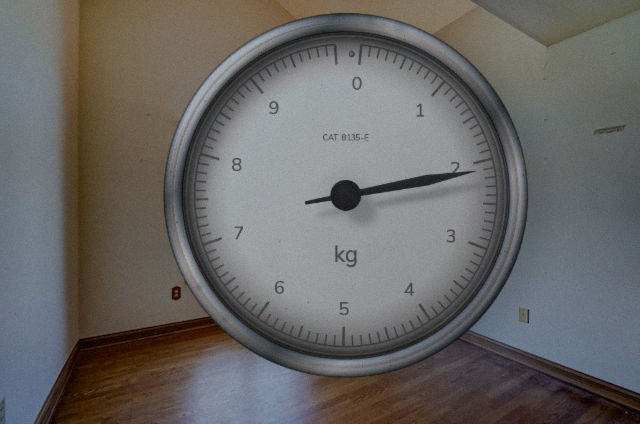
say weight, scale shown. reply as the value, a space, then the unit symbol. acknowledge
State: 2.1 kg
